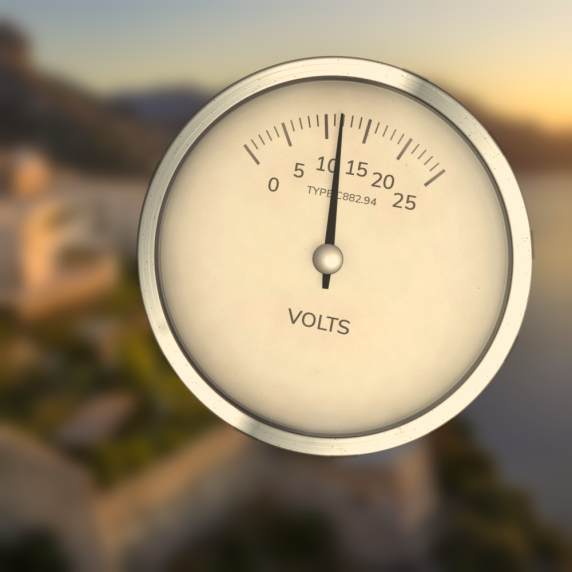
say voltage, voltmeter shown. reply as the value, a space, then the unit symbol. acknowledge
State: 12 V
